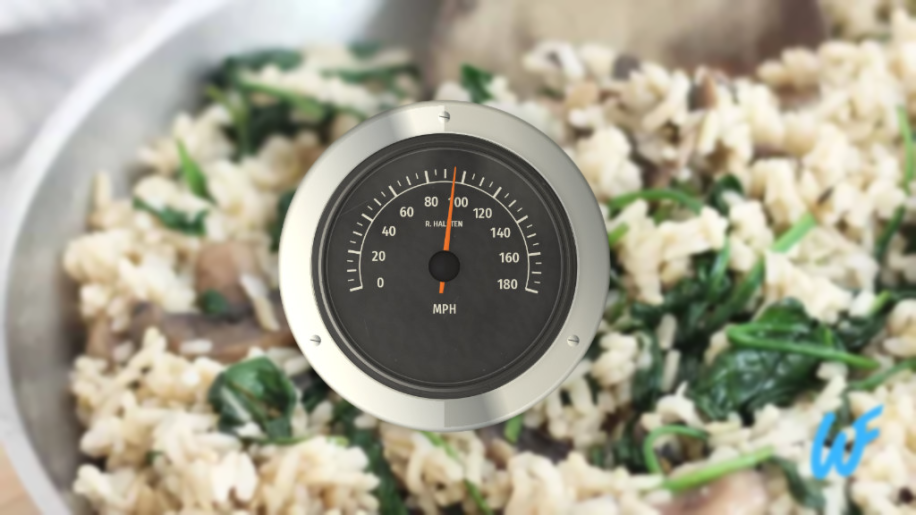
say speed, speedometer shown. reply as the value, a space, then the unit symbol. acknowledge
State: 95 mph
